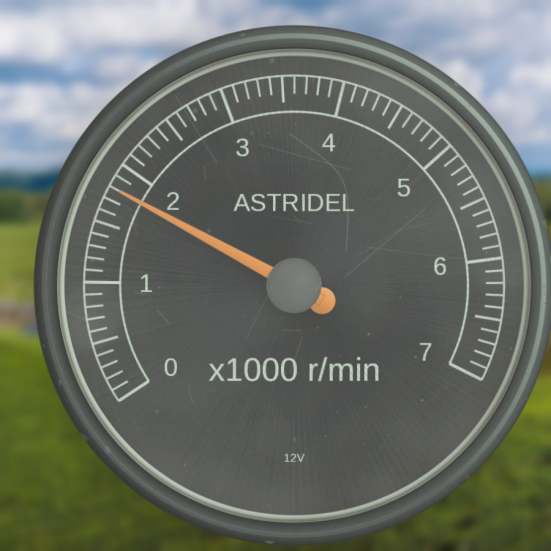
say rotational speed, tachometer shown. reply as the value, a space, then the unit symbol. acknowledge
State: 1800 rpm
